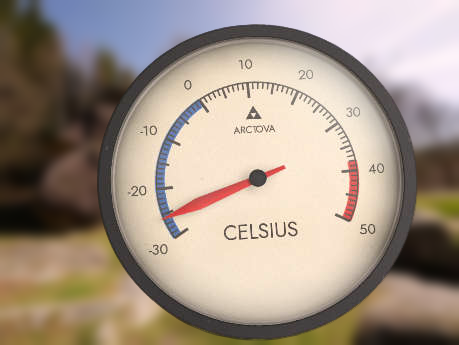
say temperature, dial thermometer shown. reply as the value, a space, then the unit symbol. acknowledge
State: -26 °C
